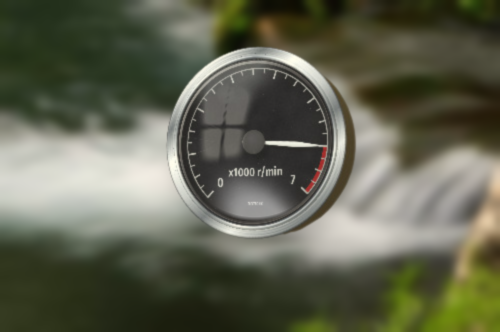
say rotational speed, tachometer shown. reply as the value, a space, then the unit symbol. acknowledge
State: 6000 rpm
